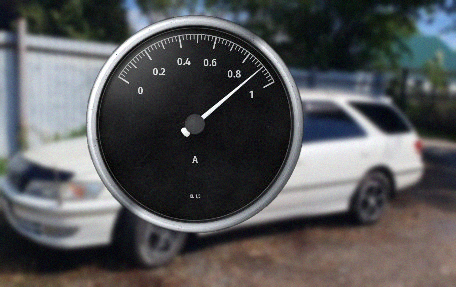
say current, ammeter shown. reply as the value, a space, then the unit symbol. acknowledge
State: 0.9 A
